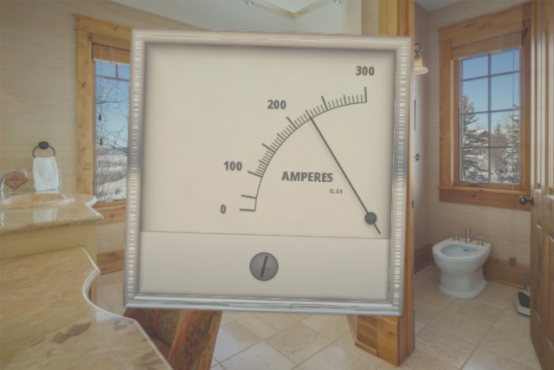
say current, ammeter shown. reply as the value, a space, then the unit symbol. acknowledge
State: 225 A
